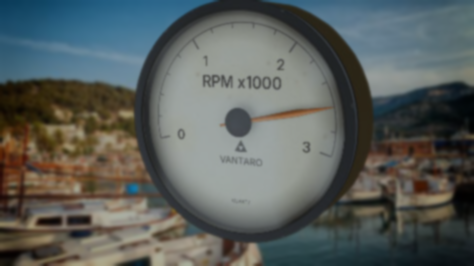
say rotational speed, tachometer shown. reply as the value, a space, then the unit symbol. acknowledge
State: 2600 rpm
